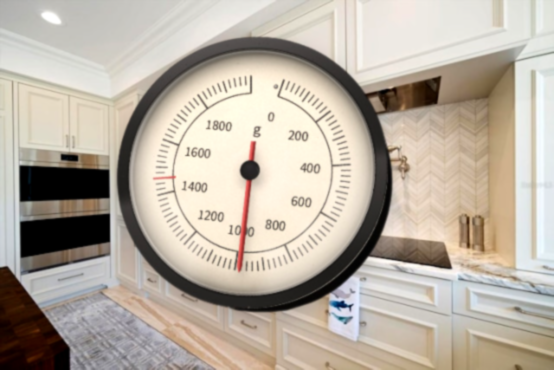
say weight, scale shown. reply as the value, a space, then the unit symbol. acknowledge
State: 980 g
